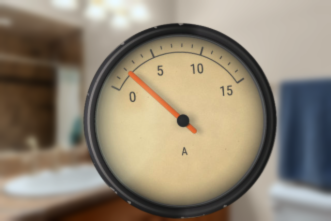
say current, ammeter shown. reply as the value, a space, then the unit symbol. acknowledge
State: 2 A
